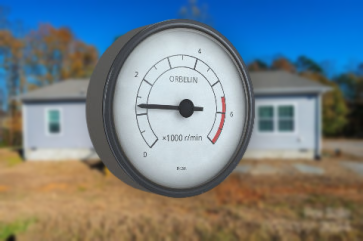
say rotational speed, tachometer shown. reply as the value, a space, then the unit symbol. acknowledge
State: 1250 rpm
